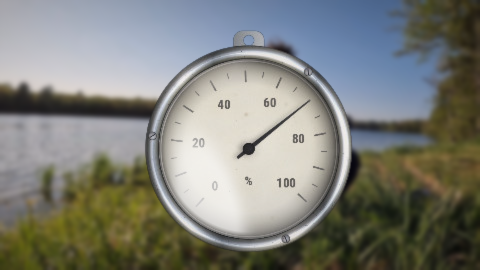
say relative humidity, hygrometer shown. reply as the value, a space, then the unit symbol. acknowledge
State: 70 %
